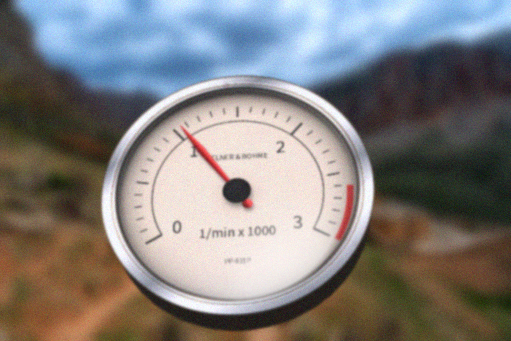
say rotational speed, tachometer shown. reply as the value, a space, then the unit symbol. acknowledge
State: 1050 rpm
